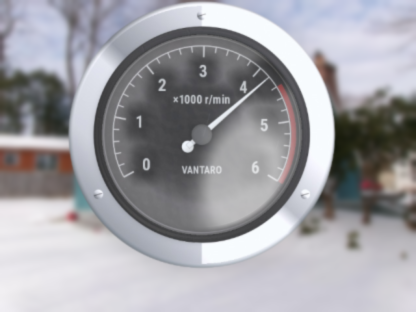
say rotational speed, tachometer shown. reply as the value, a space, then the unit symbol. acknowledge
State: 4200 rpm
